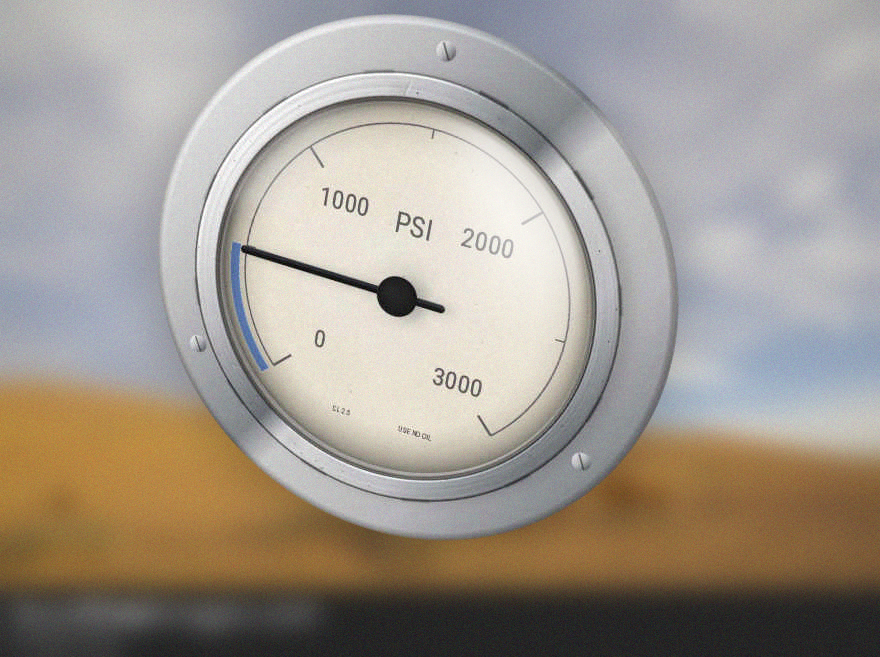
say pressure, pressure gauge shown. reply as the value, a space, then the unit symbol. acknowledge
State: 500 psi
